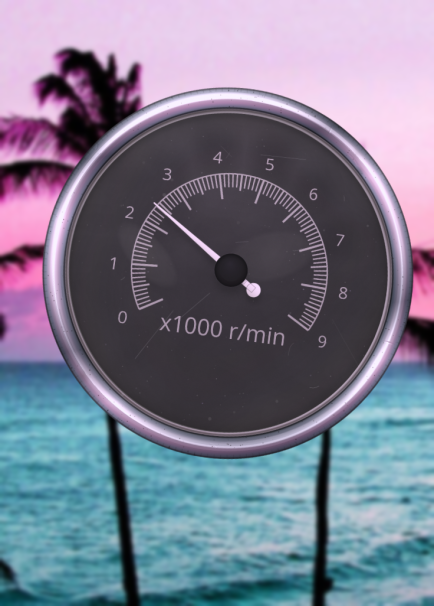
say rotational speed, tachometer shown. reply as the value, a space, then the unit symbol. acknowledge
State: 2400 rpm
